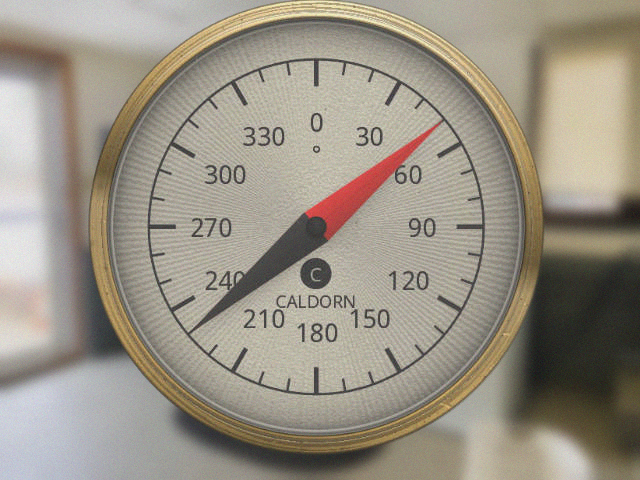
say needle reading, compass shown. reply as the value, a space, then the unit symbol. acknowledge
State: 50 °
